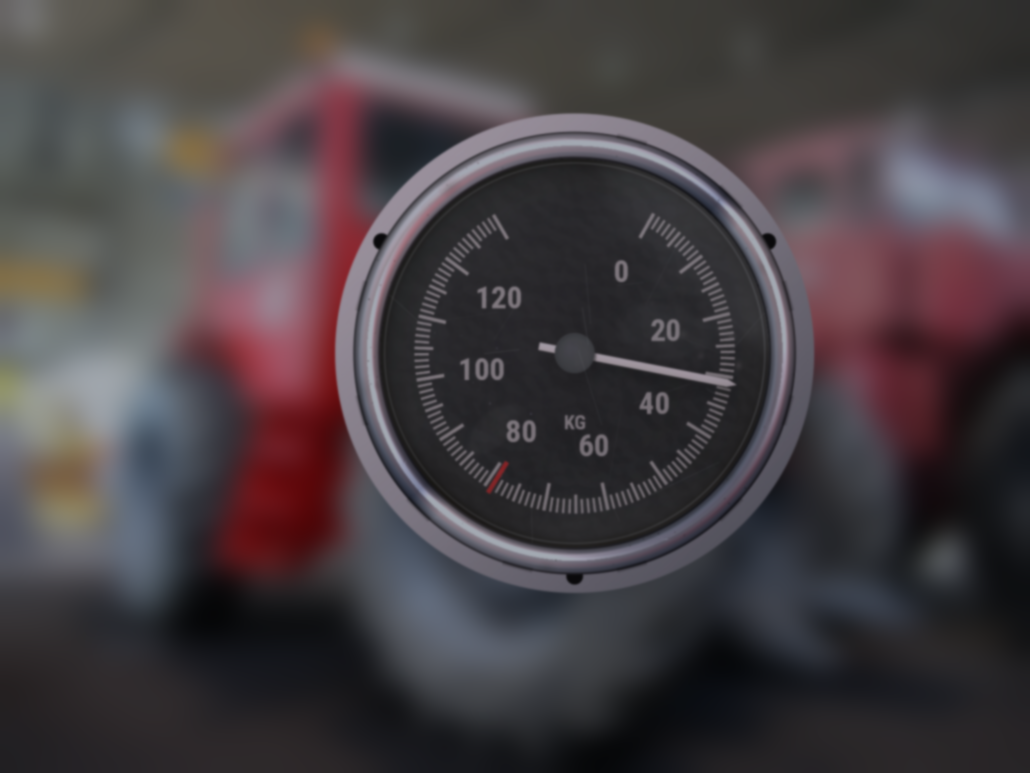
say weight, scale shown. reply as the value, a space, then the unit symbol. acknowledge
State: 31 kg
